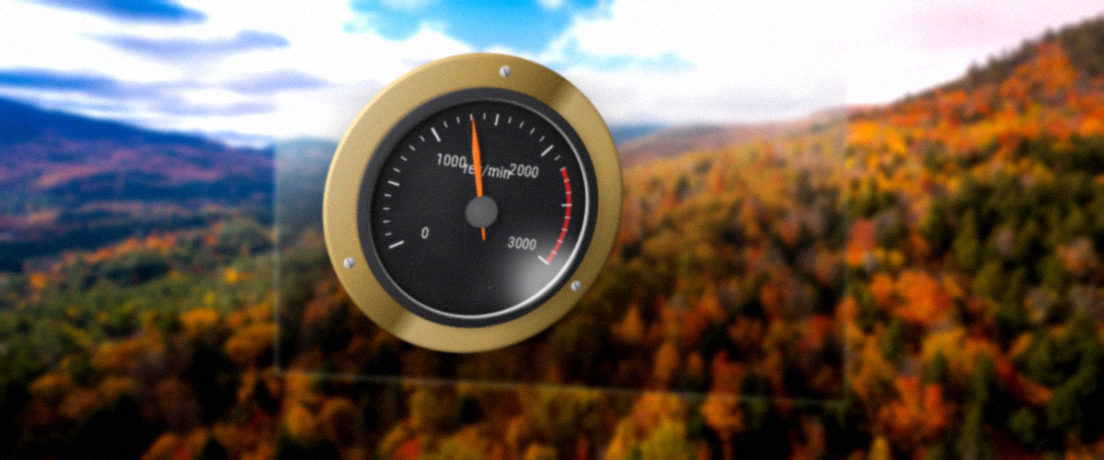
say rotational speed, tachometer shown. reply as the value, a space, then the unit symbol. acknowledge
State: 1300 rpm
